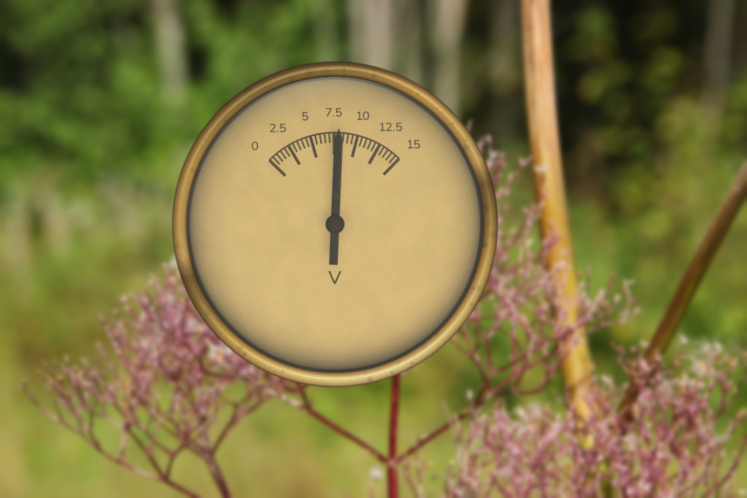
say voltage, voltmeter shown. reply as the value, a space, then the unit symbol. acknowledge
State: 8 V
